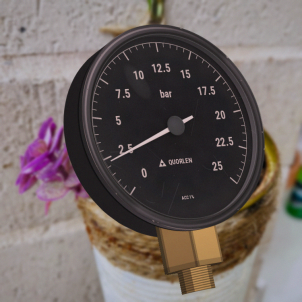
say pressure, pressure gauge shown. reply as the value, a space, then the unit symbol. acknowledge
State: 2.25 bar
